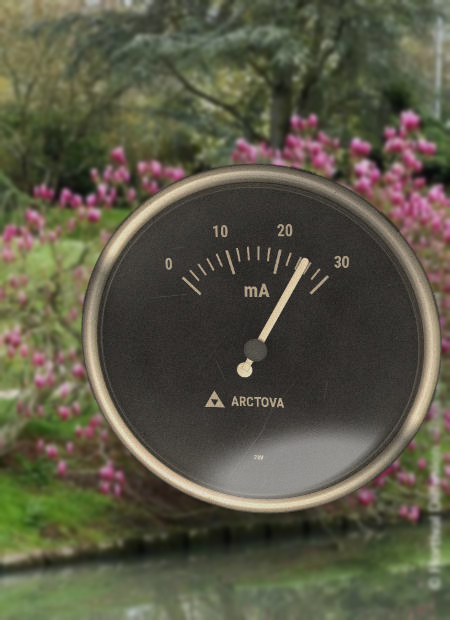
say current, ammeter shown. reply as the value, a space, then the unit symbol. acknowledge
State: 25 mA
